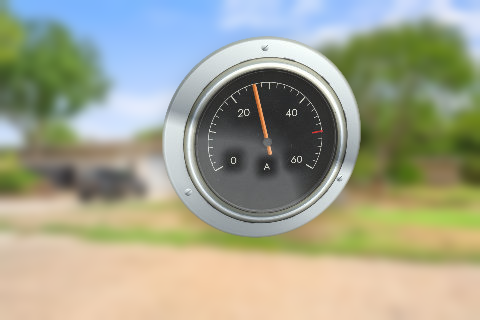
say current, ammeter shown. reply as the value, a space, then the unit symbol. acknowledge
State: 26 A
